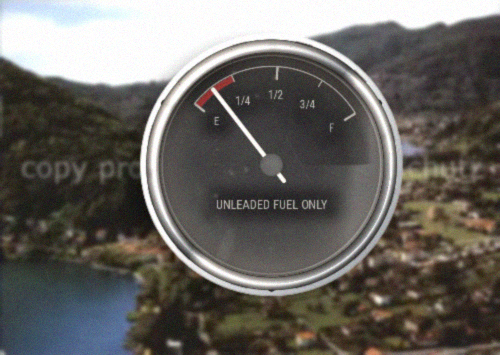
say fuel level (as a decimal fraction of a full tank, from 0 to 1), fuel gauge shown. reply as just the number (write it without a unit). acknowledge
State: 0.125
